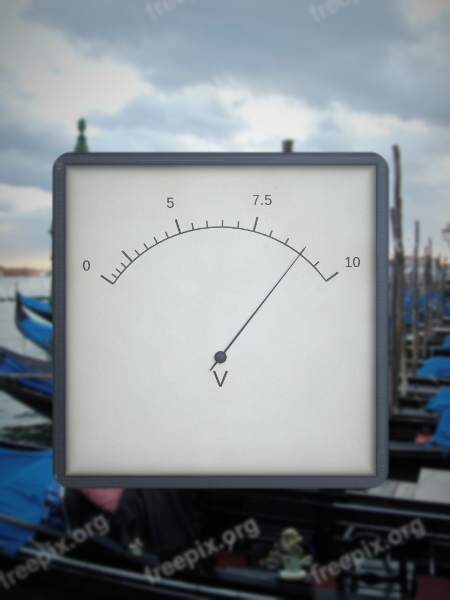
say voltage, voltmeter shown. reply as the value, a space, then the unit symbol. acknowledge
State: 9 V
